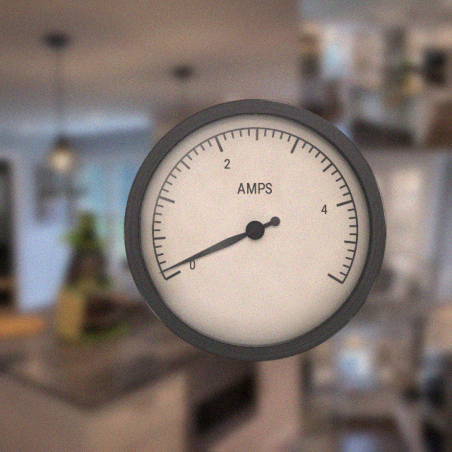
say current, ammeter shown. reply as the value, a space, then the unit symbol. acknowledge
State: 0.1 A
